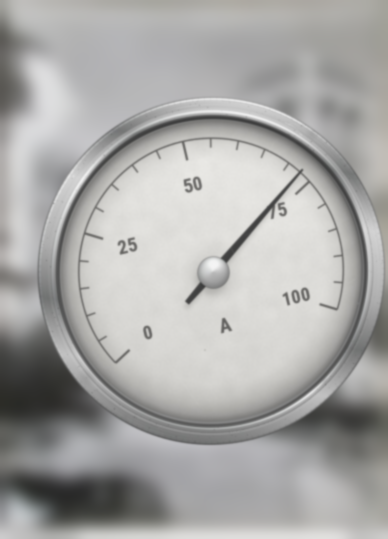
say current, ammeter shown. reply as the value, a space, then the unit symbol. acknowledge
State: 72.5 A
